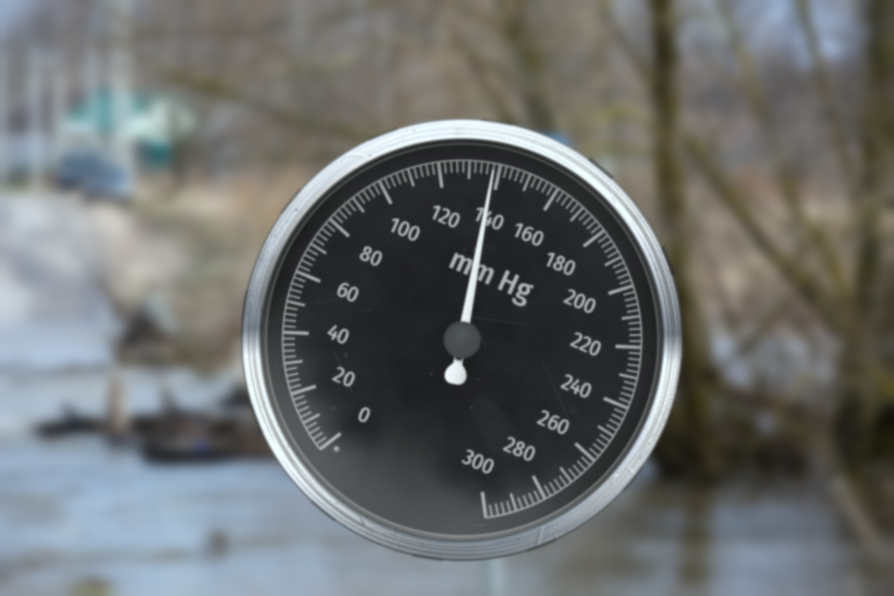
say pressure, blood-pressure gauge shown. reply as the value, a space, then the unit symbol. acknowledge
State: 138 mmHg
